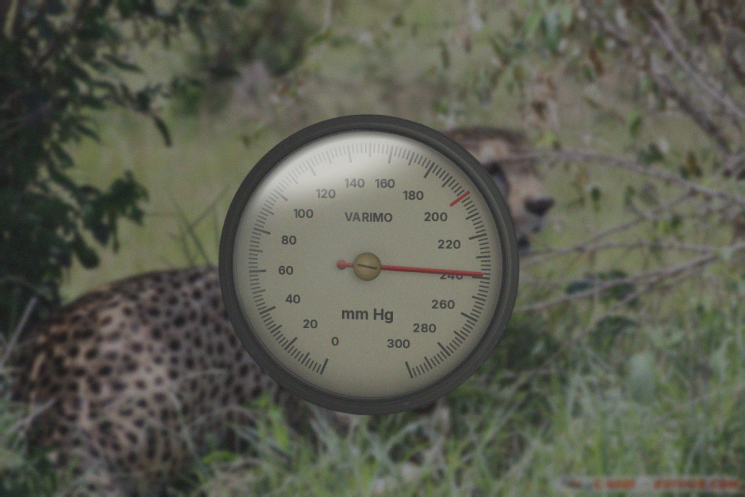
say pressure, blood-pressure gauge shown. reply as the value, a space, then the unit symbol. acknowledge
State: 238 mmHg
